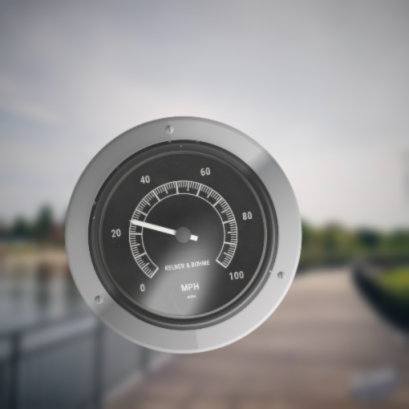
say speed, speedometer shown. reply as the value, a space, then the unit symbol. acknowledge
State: 25 mph
